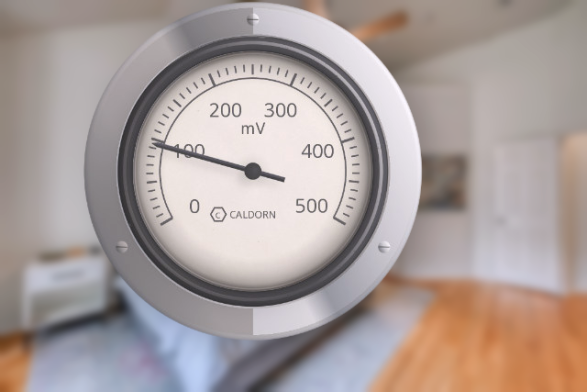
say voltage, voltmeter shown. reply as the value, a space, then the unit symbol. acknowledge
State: 95 mV
